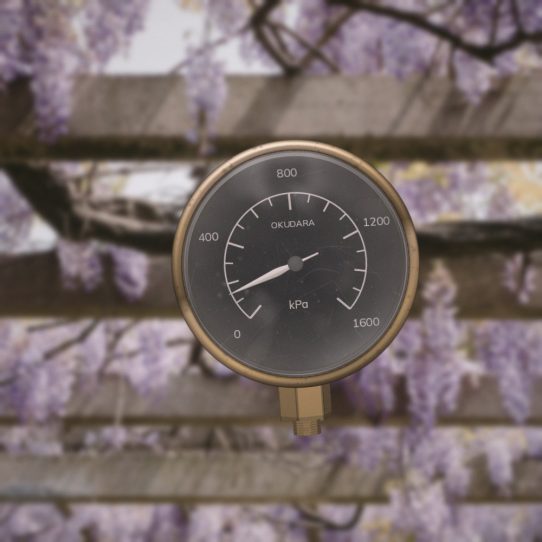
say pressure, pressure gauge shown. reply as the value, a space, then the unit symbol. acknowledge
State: 150 kPa
